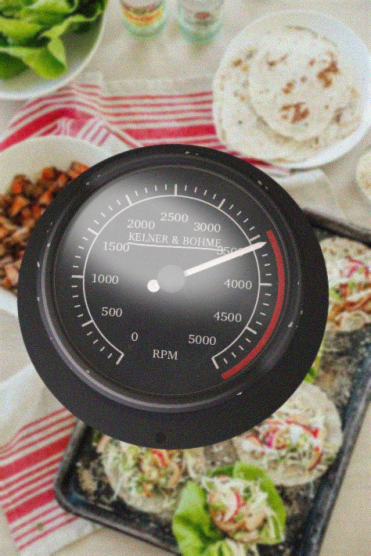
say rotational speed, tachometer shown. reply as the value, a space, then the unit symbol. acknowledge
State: 3600 rpm
